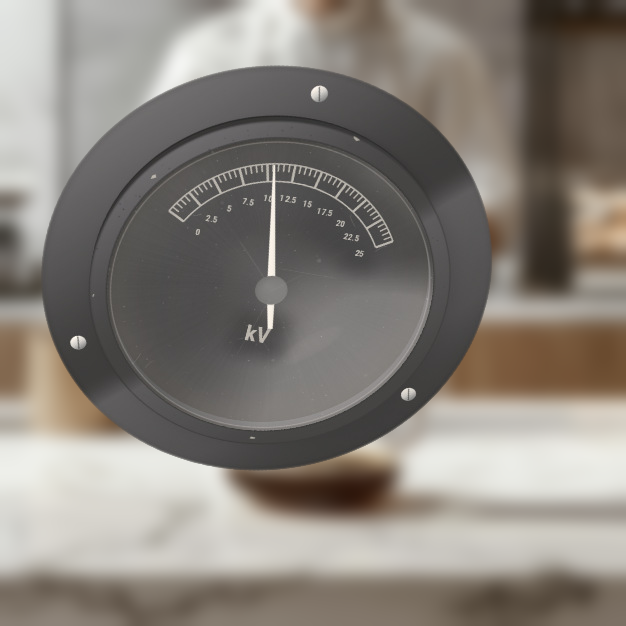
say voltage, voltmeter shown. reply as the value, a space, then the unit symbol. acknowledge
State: 10.5 kV
